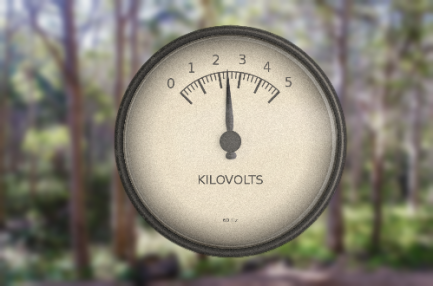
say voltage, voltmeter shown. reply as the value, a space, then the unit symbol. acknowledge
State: 2.4 kV
